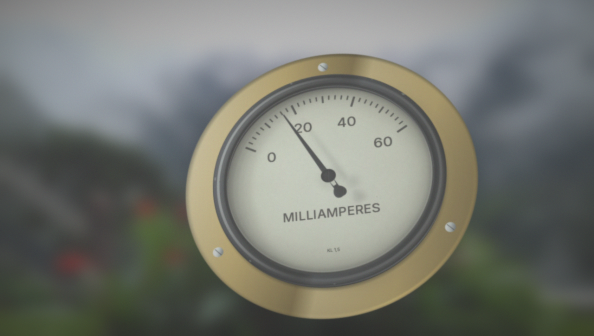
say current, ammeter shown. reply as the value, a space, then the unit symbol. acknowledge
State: 16 mA
